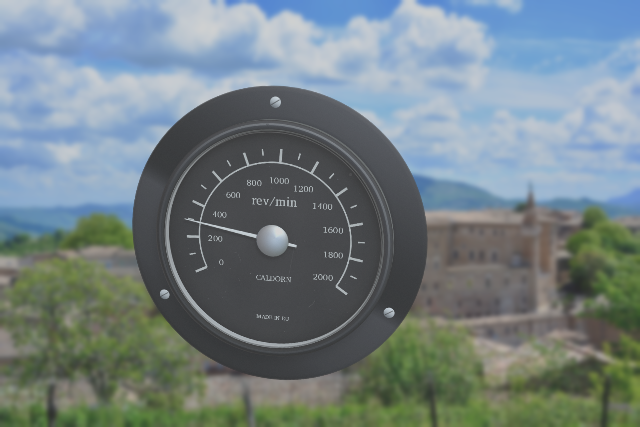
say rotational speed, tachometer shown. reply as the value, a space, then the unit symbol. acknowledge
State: 300 rpm
